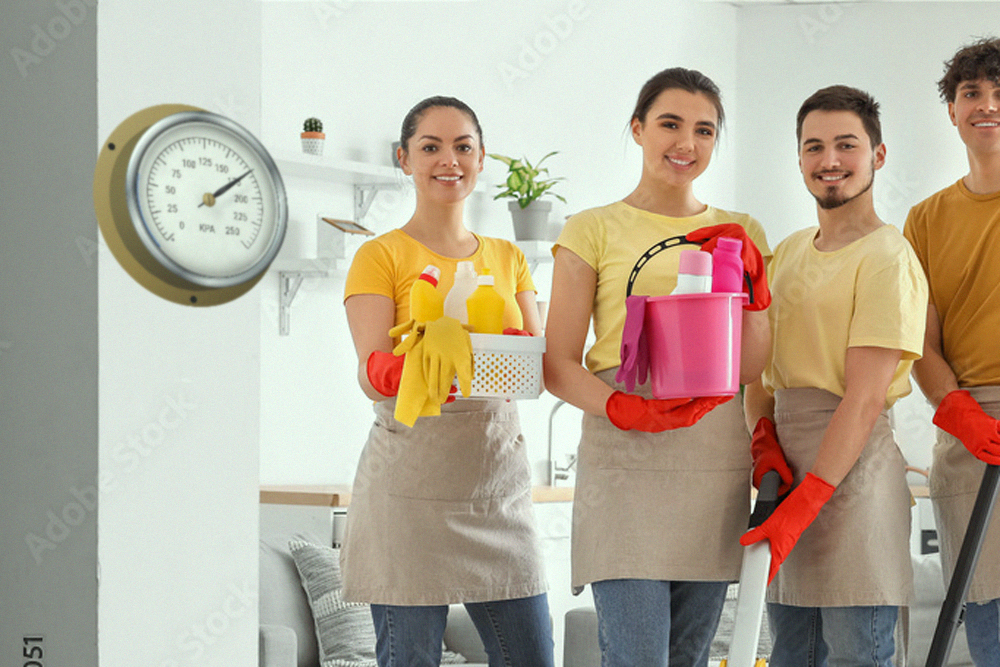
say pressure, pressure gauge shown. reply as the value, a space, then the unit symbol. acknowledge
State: 175 kPa
